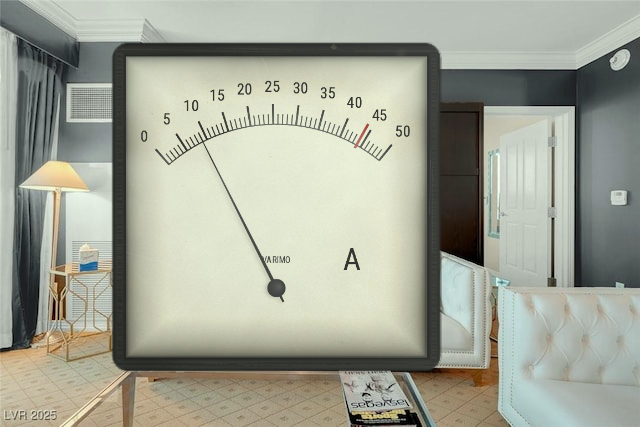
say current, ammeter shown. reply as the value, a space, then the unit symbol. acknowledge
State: 9 A
